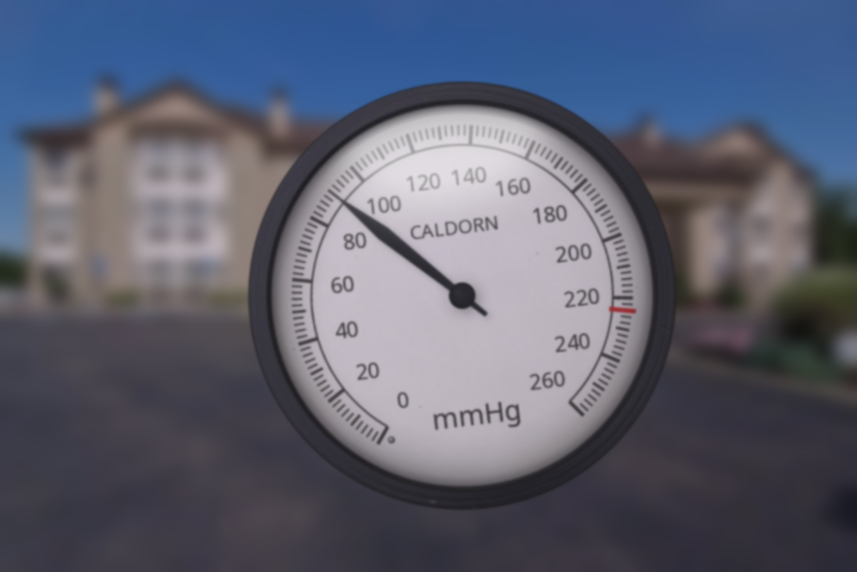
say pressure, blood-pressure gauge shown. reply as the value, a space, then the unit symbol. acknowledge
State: 90 mmHg
